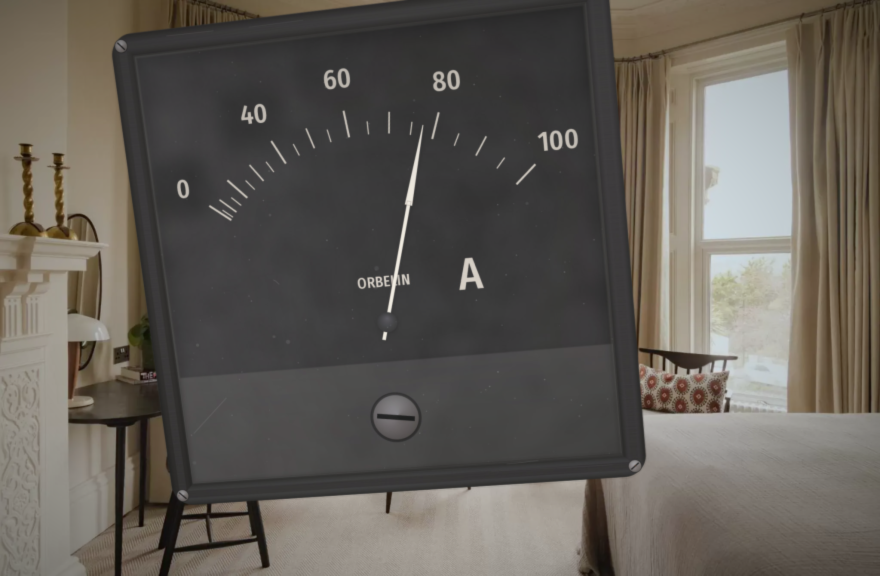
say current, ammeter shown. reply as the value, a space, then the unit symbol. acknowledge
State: 77.5 A
